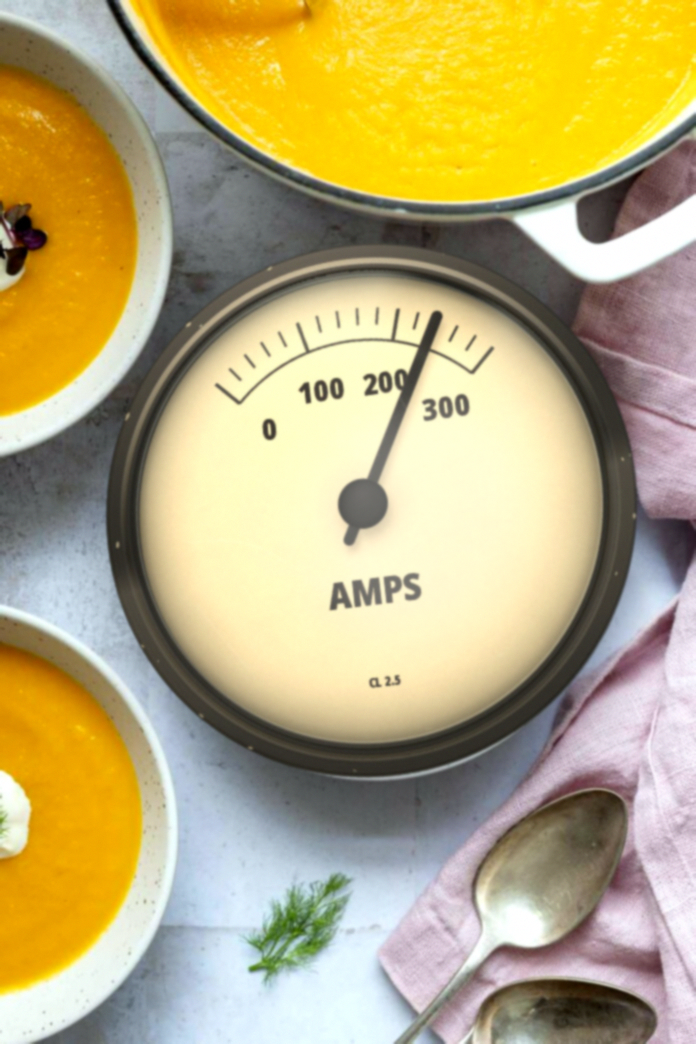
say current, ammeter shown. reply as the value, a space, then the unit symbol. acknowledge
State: 240 A
